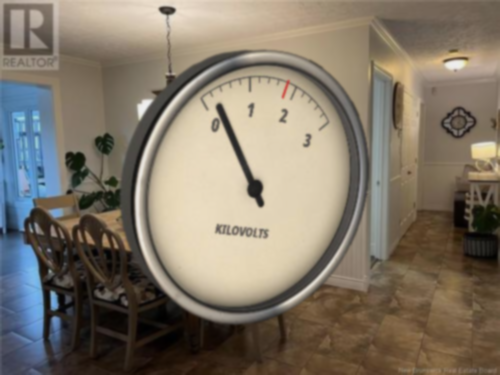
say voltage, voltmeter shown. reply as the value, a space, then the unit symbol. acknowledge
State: 0.2 kV
